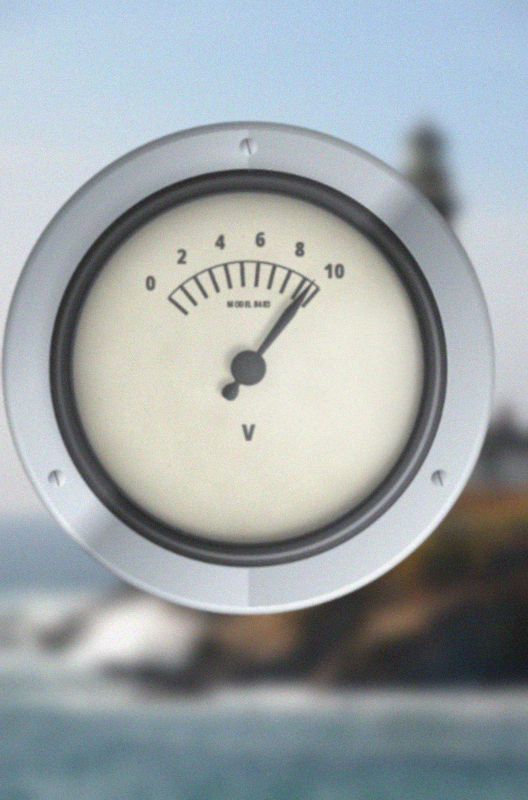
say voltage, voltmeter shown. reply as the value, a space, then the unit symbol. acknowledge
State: 9.5 V
